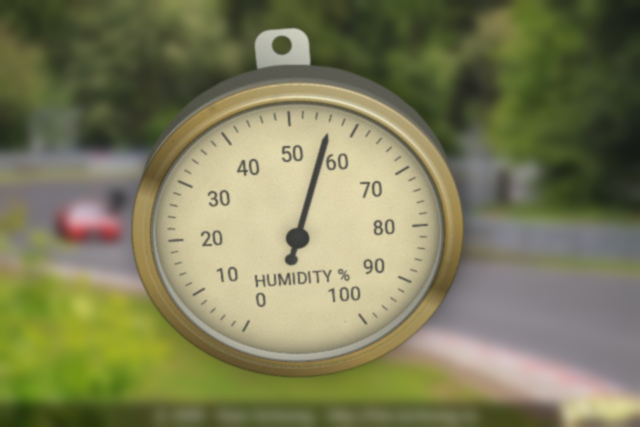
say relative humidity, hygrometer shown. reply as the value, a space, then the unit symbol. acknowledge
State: 56 %
